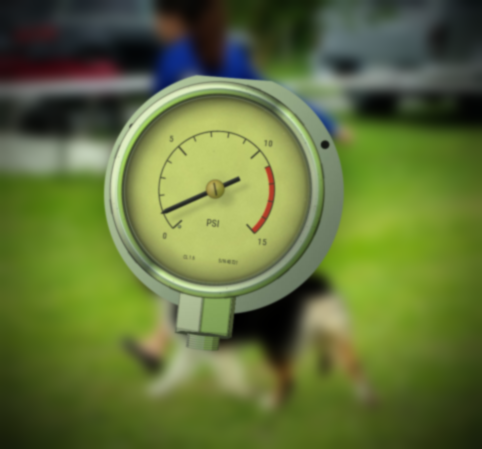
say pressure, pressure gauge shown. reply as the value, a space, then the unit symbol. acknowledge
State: 1 psi
